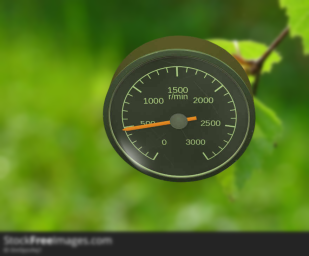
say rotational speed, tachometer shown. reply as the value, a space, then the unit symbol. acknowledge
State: 500 rpm
